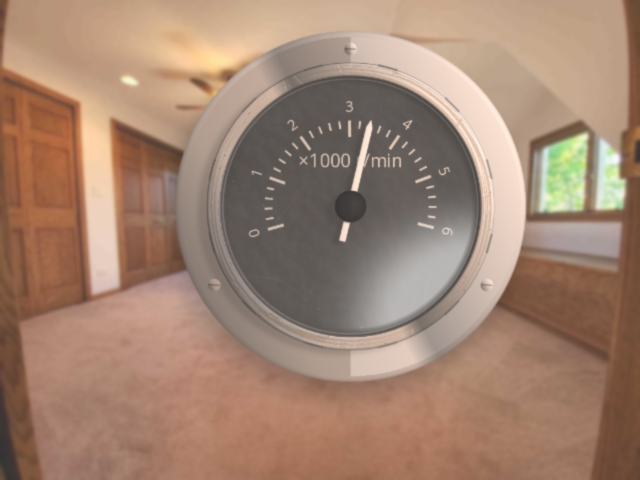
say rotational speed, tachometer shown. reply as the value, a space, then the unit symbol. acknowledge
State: 3400 rpm
